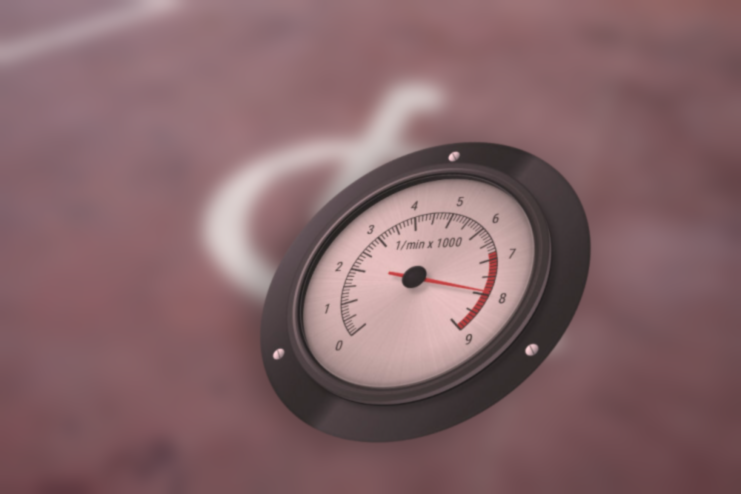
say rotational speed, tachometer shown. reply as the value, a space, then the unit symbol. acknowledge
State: 8000 rpm
